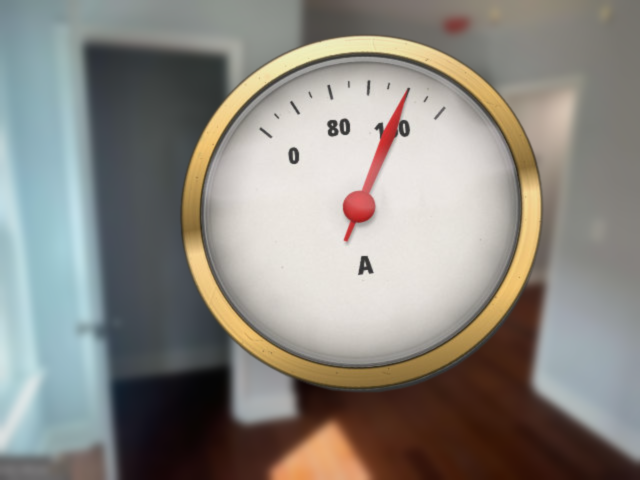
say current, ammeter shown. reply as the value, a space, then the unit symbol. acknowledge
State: 160 A
